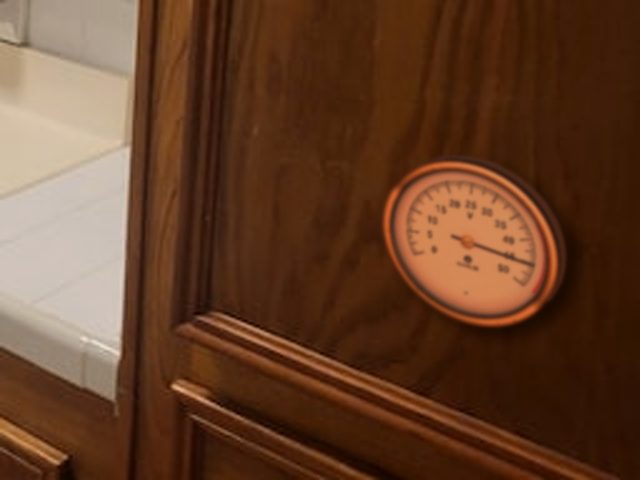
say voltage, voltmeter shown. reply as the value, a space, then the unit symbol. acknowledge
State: 45 V
